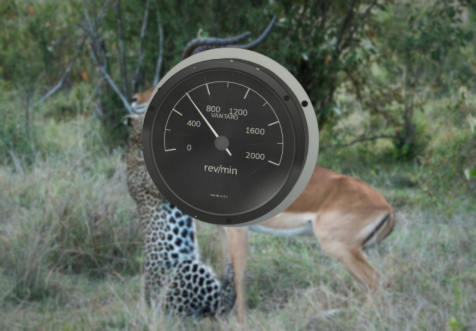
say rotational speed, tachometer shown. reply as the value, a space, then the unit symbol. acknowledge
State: 600 rpm
